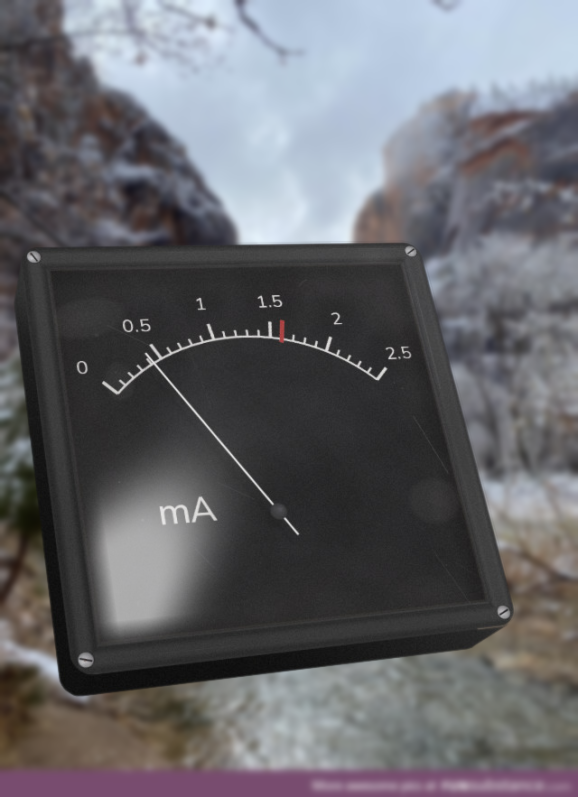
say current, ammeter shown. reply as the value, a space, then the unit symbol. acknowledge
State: 0.4 mA
